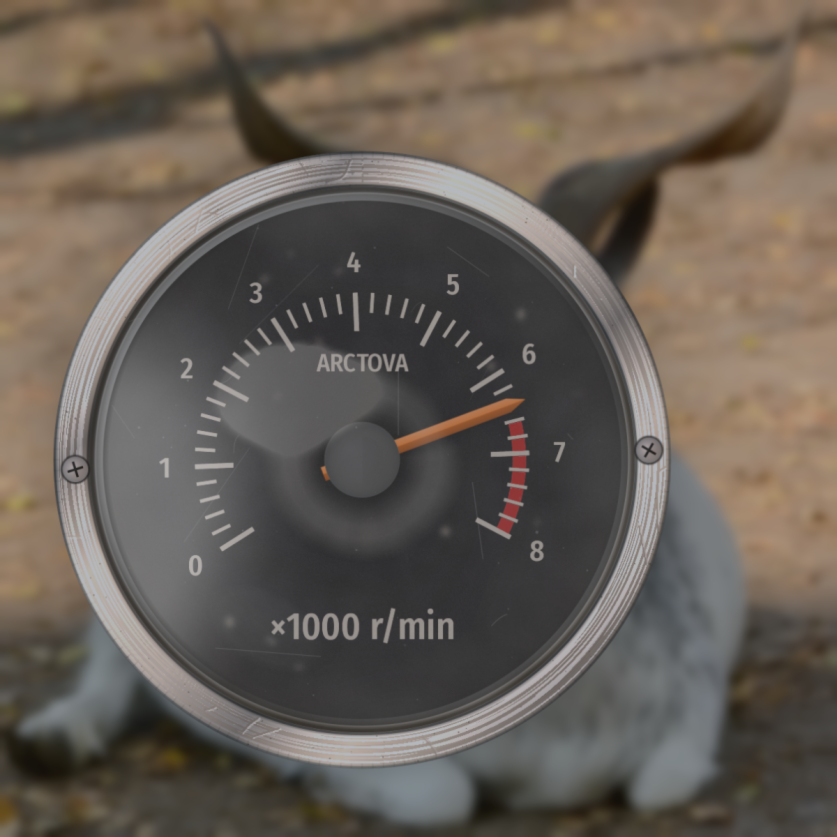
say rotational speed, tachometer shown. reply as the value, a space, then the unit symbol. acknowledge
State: 6400 rpm
